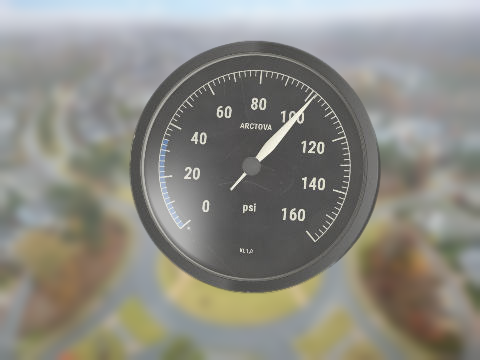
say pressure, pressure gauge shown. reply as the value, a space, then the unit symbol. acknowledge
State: 102 psi
